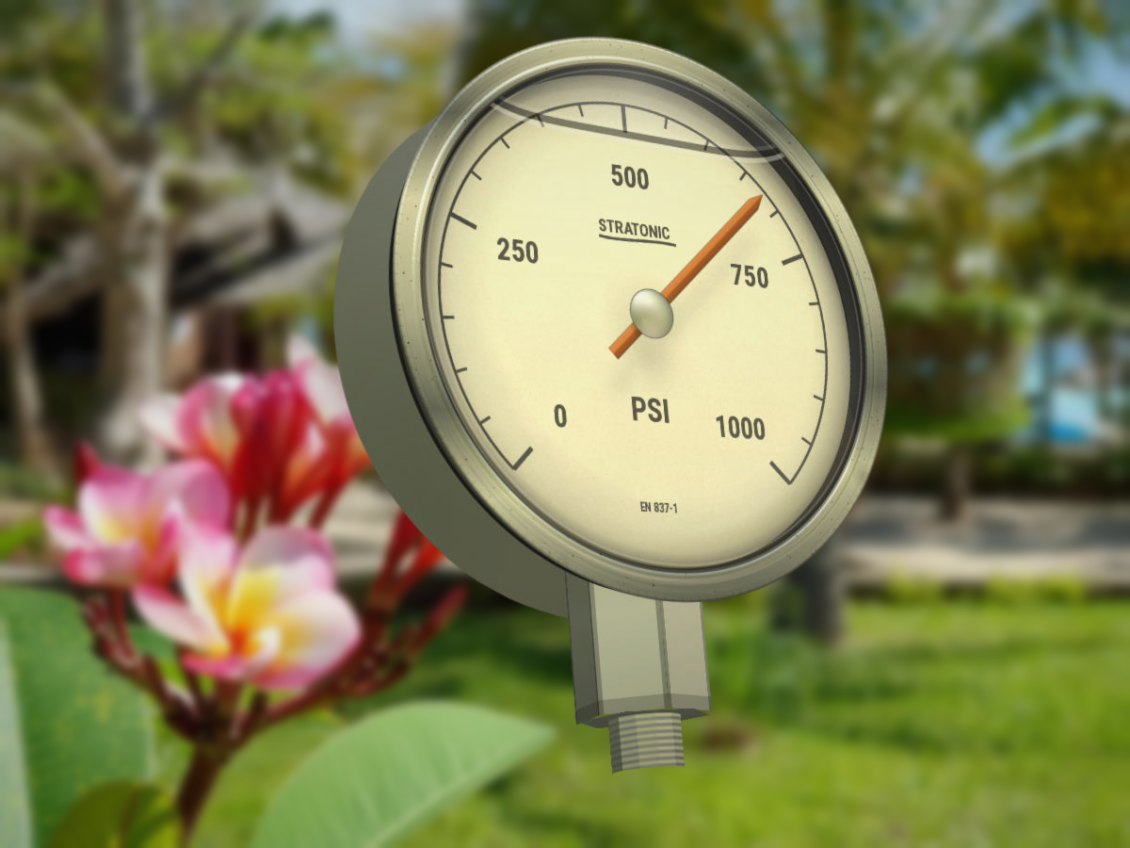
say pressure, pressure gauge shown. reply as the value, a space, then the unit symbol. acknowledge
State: 675 psi
